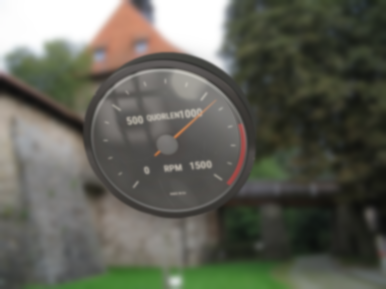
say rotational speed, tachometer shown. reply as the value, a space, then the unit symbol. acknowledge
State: 1050 rpm
